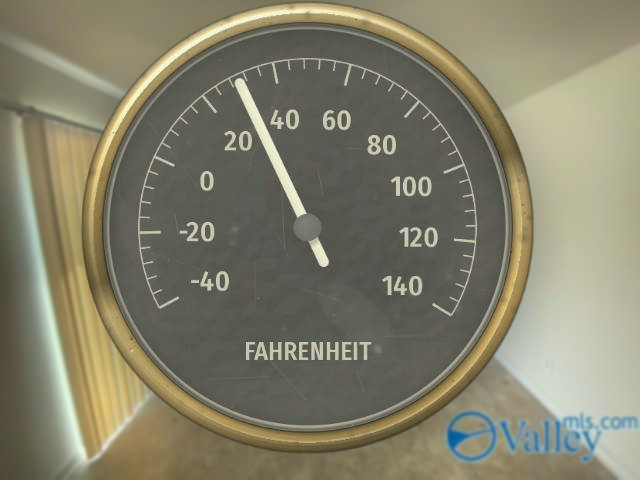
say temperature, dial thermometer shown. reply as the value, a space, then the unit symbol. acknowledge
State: 30 °F
